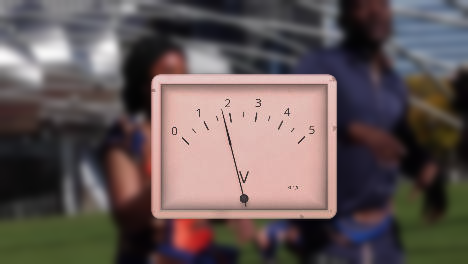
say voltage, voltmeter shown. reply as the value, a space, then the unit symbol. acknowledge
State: 1.75 V
